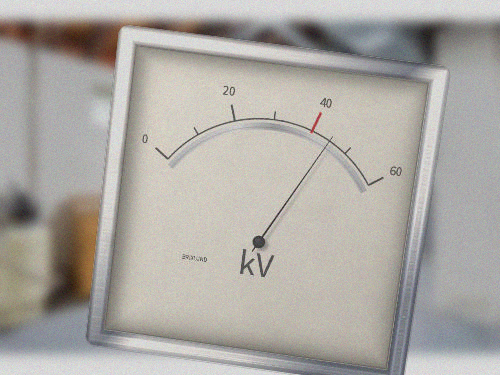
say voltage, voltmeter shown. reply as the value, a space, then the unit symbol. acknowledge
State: 45 kV
